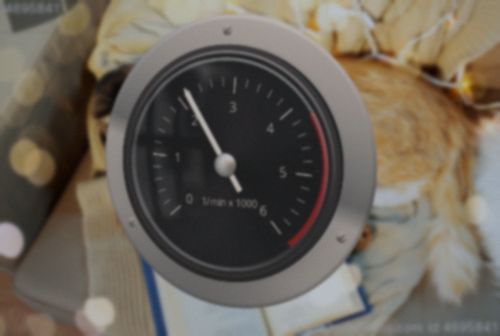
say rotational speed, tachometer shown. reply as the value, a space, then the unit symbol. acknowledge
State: 2200 rpm
